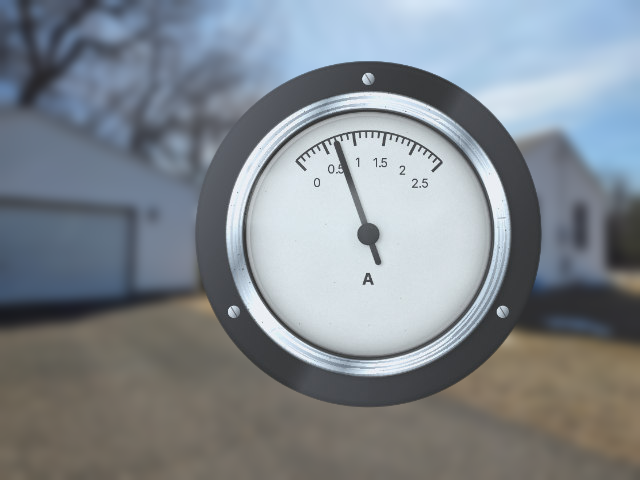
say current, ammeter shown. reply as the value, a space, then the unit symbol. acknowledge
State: 0.7 A
